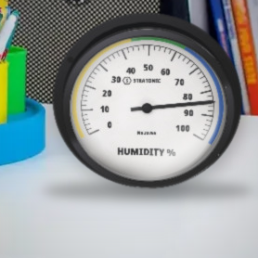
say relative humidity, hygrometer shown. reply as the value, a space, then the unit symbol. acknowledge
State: 84 %
